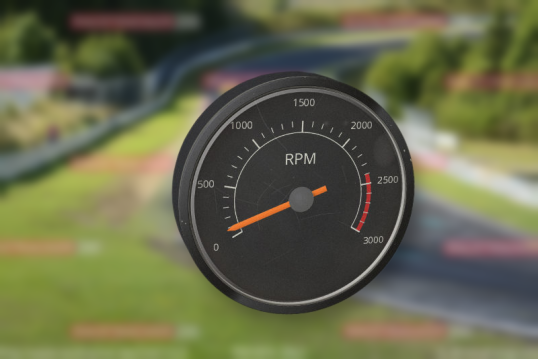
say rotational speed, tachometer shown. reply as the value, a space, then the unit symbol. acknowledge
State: 100 rpm
